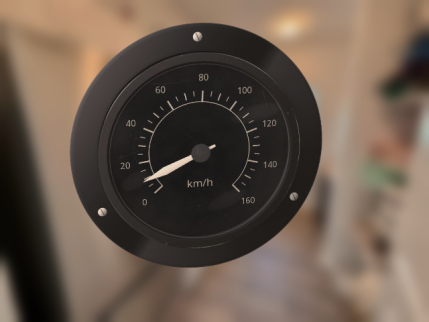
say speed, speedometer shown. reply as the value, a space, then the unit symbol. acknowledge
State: 10 km/h
